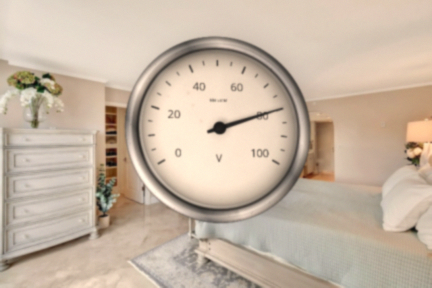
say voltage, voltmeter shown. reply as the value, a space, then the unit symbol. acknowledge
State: 80 V
